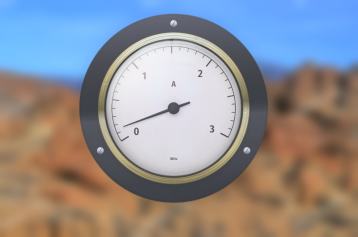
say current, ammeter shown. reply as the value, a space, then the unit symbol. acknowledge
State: 0.15 A
